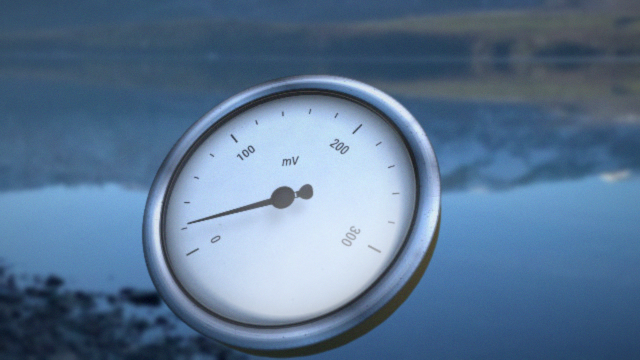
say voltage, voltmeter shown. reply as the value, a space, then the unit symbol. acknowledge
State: 20 mV
